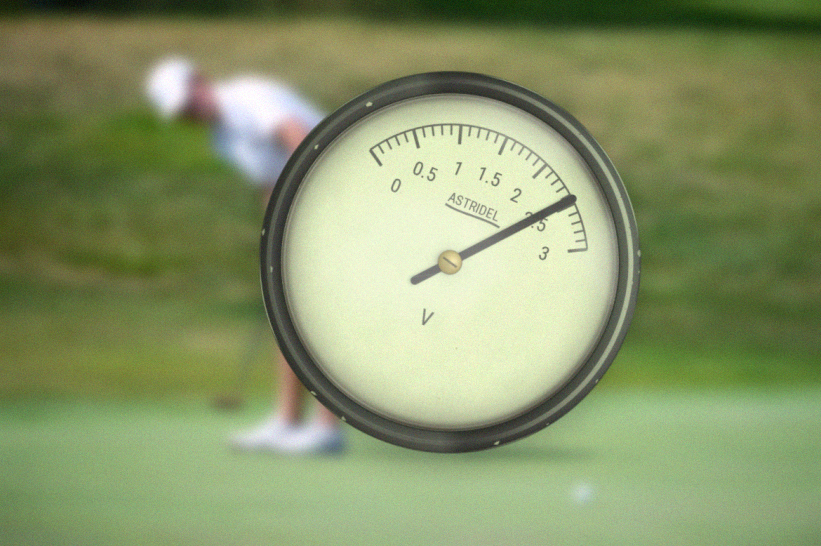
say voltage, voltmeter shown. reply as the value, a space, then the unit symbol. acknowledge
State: 2.45 V
